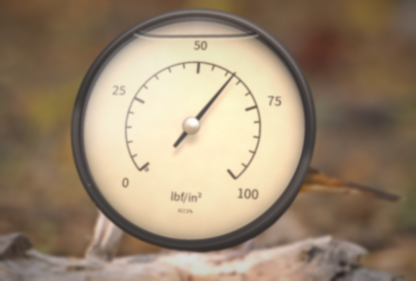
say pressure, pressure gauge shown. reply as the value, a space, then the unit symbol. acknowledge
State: 62.5 psi
